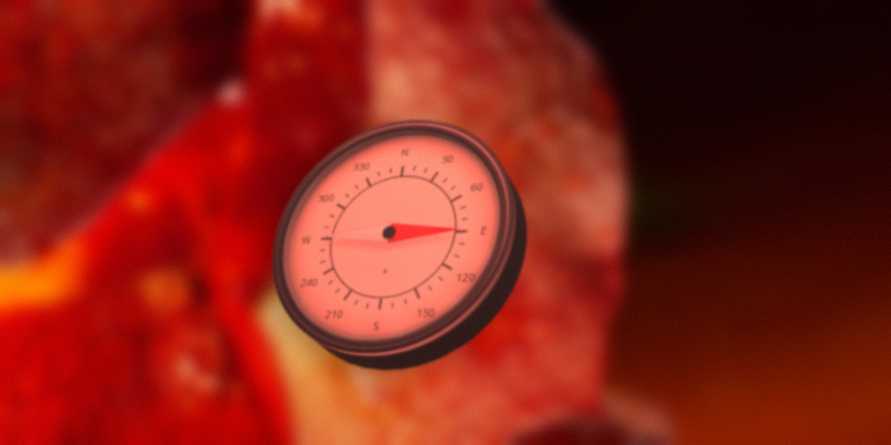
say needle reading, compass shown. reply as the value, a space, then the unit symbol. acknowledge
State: 90 °
